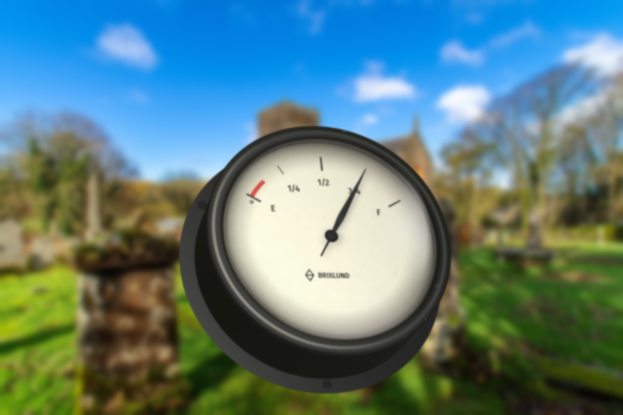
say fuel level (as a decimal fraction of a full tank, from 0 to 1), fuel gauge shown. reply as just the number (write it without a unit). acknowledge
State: 0.75
